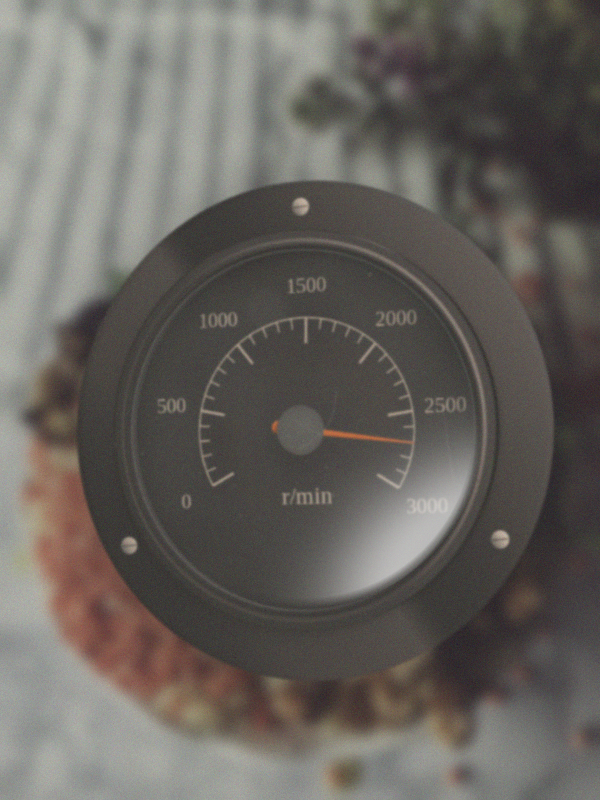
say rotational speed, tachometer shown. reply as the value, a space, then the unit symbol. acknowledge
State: 2700 rpm
